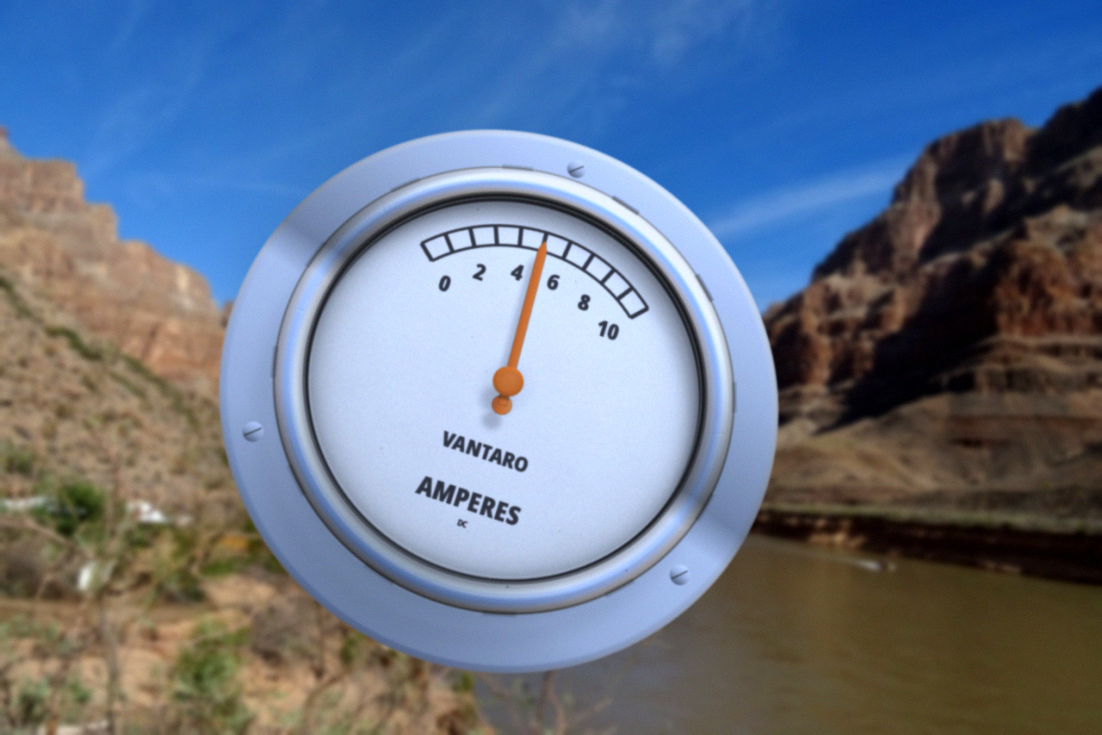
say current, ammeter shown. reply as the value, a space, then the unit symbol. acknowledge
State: 5 A
